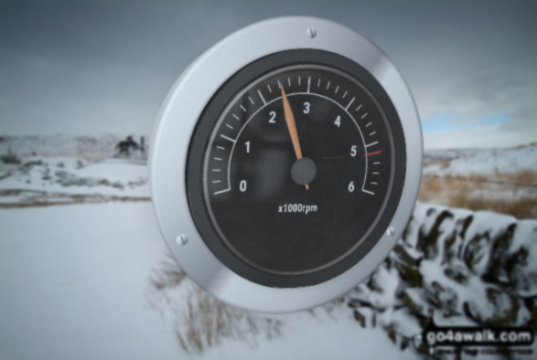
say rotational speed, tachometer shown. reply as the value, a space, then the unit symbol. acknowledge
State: 2400 rpm
